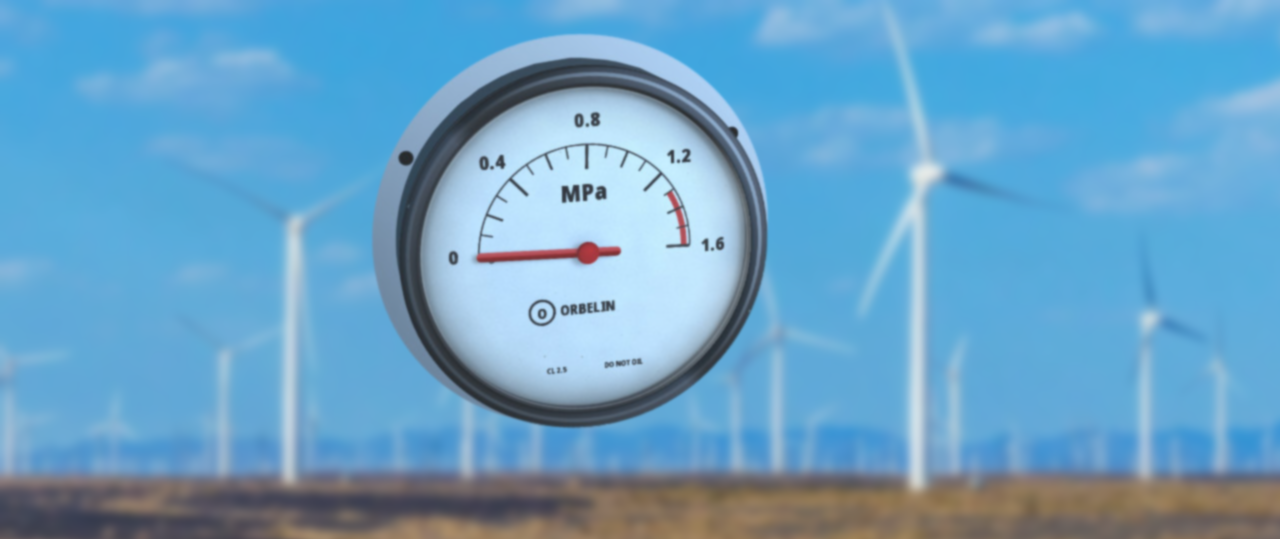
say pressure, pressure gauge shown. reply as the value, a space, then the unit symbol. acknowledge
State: 0 MPa
